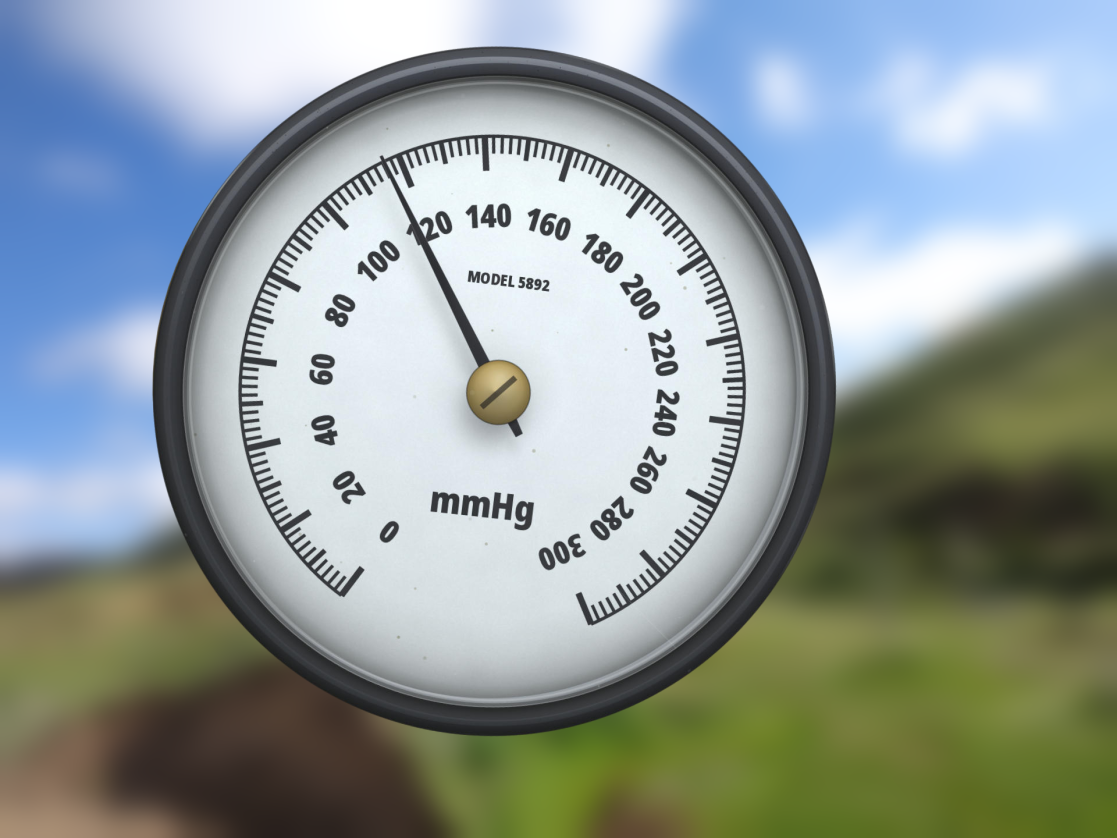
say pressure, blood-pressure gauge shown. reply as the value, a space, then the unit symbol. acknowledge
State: 116 mmHg
